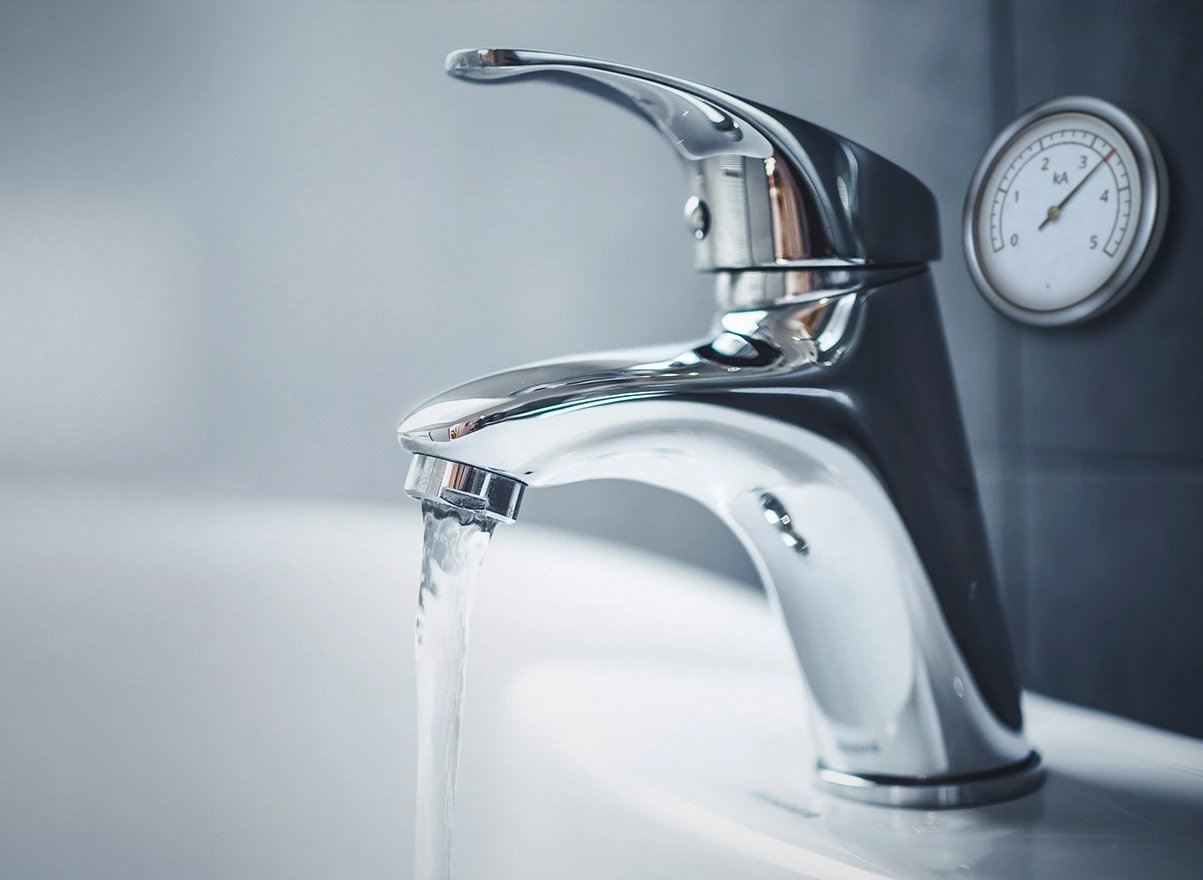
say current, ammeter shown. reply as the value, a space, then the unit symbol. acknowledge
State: 3.4 kA
